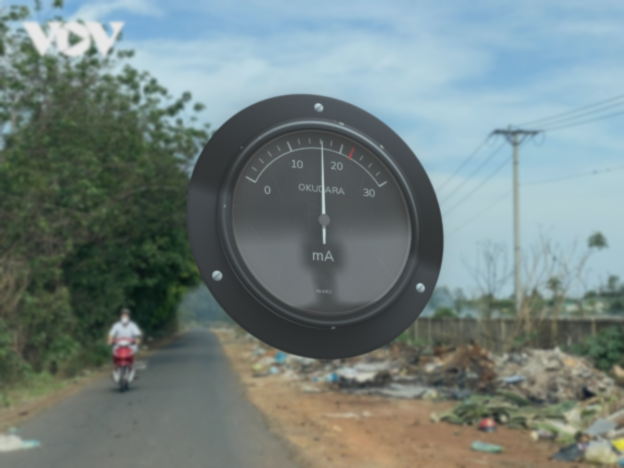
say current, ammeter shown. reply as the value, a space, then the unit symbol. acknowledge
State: 16 mA
